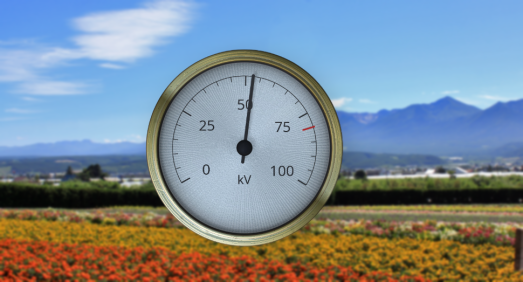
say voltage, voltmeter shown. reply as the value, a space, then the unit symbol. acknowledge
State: 52.5 kV
